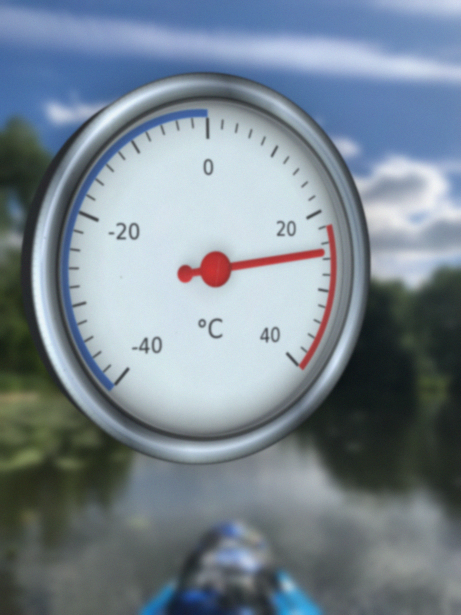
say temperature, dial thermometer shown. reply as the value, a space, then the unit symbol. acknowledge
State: 25 °C
